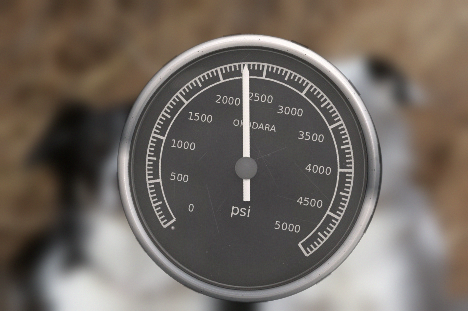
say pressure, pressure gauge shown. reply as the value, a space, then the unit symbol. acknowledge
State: 2300 psi
